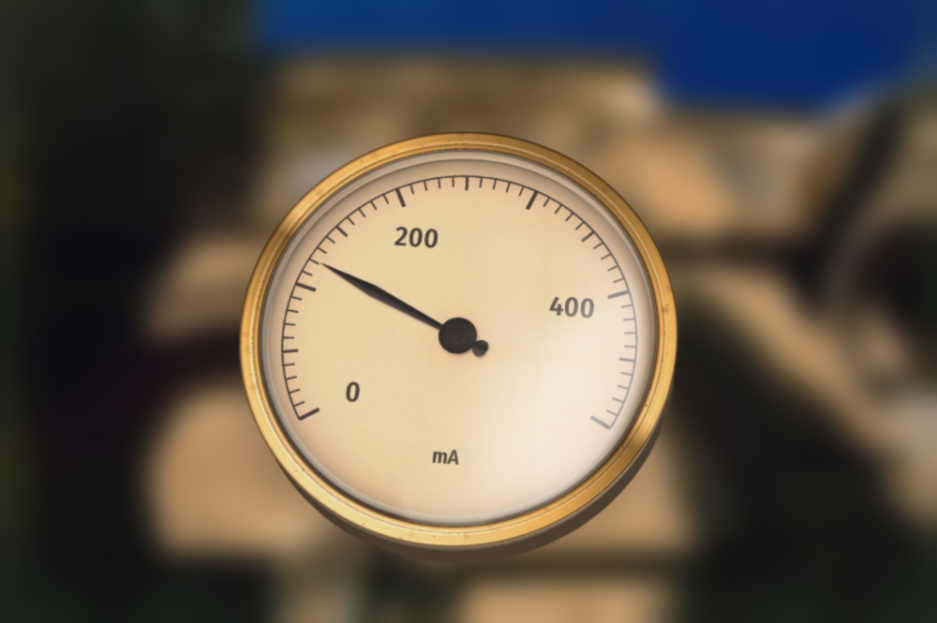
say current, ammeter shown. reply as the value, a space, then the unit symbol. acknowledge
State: 120 mA
